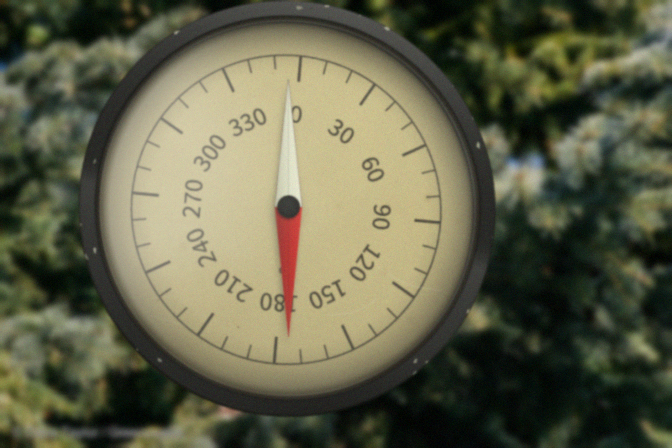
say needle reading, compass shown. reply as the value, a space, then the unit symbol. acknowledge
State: 175 °
